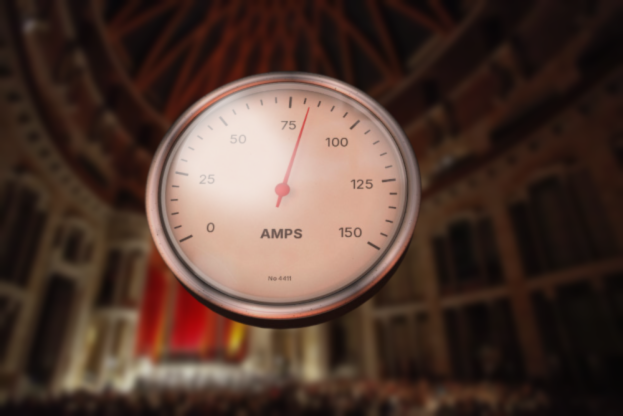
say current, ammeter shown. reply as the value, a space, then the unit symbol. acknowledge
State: 82.5 A
